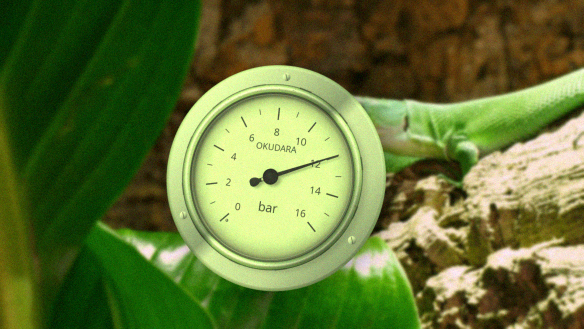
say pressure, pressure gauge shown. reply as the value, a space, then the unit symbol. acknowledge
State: 12 bar
